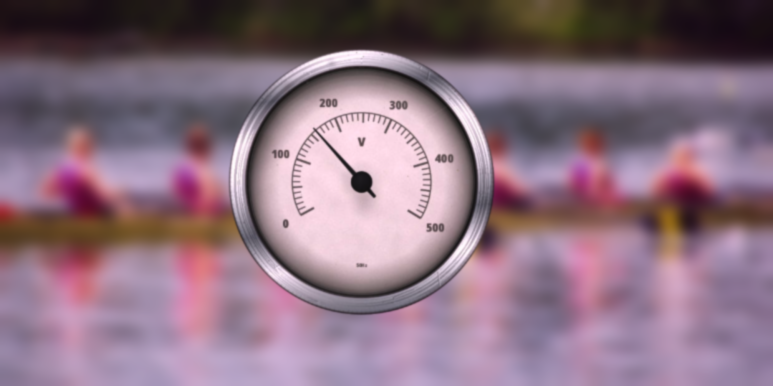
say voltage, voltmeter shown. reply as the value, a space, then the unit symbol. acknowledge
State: 160 V
